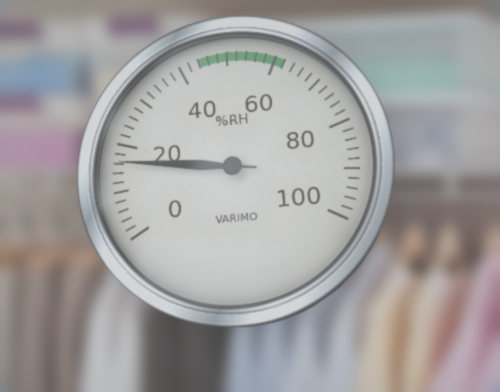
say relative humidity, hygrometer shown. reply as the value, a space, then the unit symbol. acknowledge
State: 16 %
